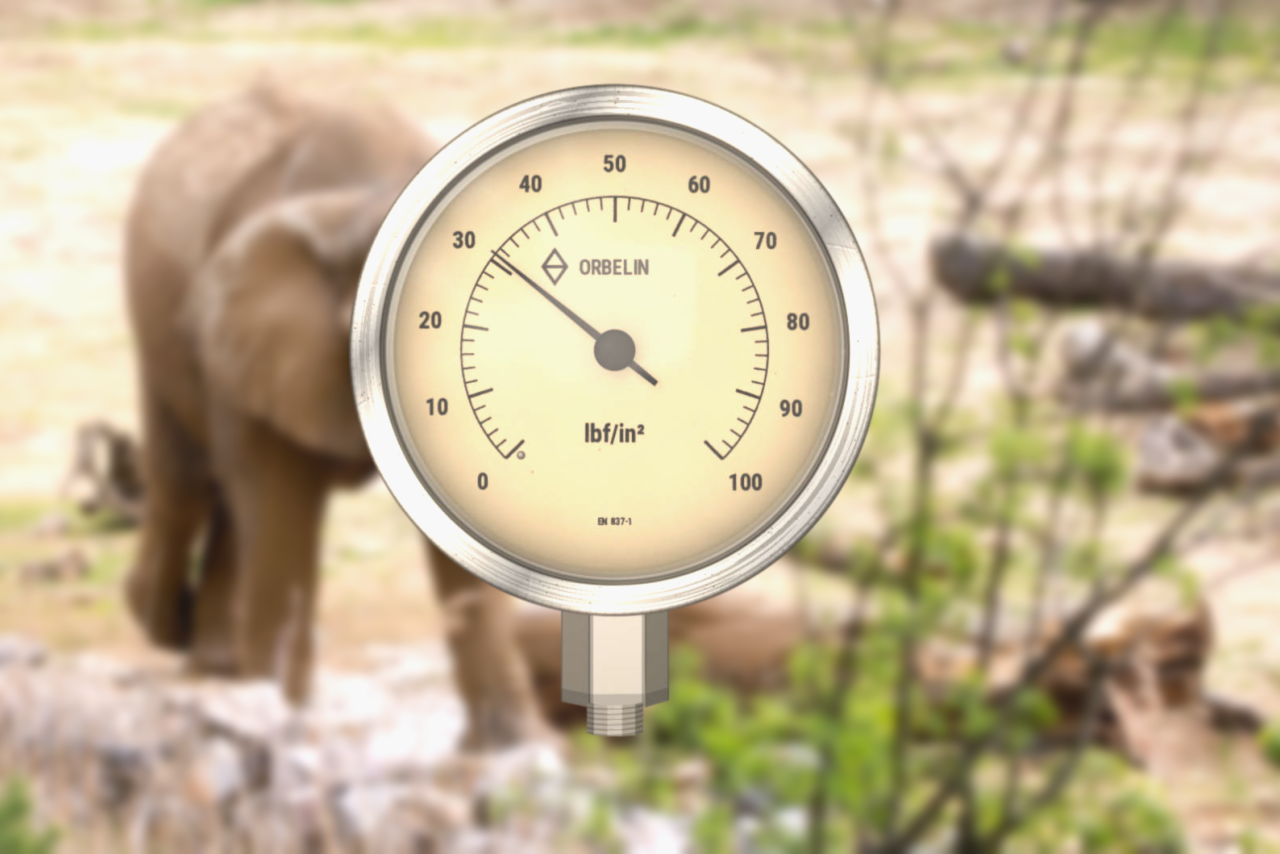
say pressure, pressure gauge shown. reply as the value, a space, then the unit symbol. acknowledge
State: 31 psi
